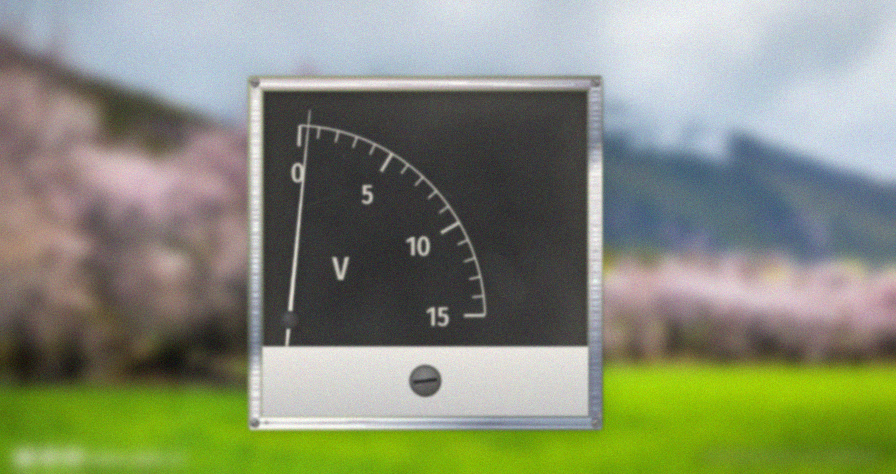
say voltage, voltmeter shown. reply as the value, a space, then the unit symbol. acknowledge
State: 0.5 V
